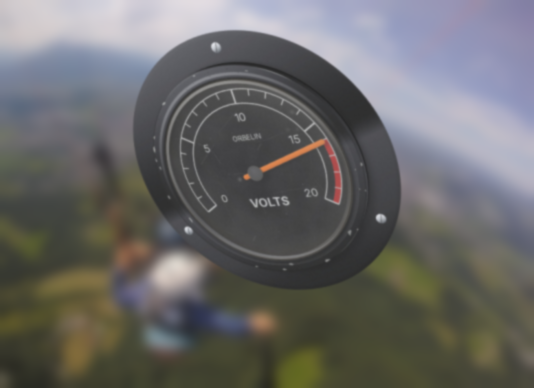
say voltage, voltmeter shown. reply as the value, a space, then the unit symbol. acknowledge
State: 16 V
